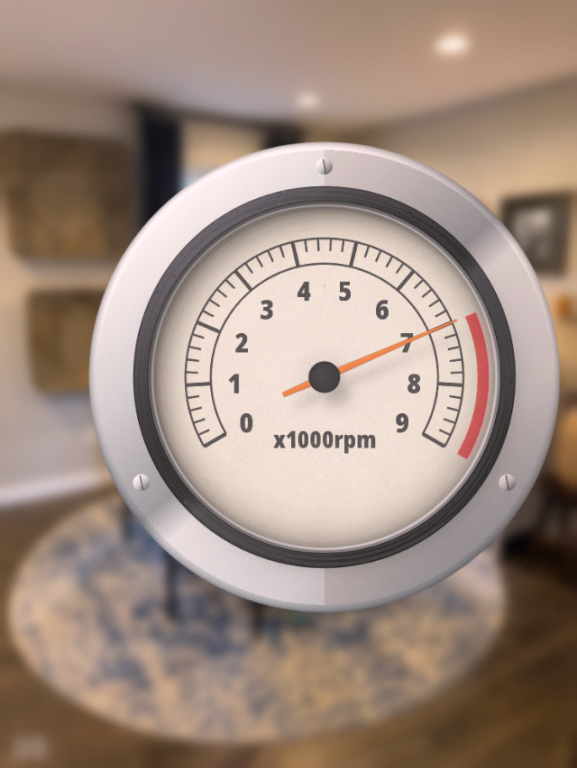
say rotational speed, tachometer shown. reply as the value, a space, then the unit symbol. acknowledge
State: 7000 rpm
